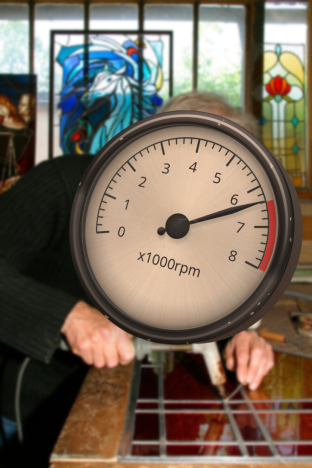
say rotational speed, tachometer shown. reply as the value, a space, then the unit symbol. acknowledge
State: 6400 rpm
